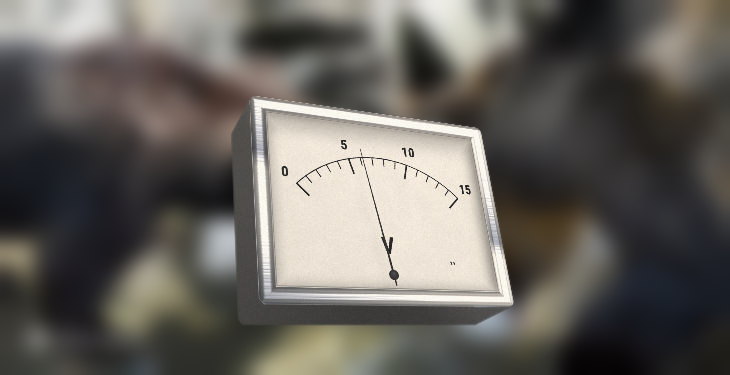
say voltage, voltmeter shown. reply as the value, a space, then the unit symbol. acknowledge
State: 6 V
